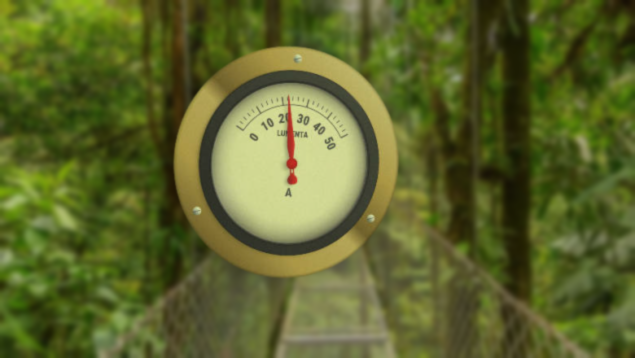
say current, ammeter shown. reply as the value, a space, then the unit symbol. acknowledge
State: 22 A
